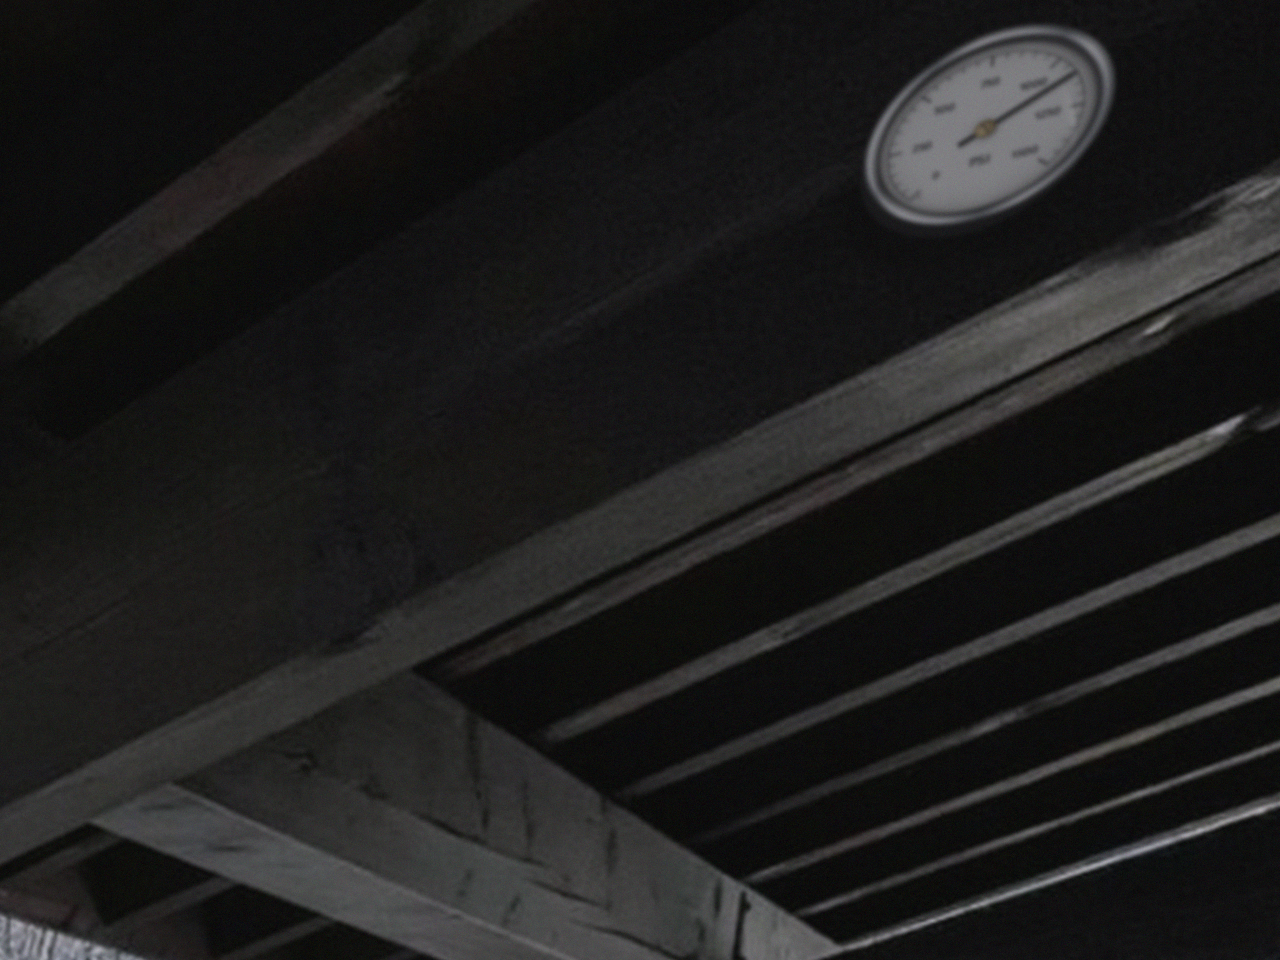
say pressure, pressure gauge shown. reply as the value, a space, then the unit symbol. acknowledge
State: 1100 psi
